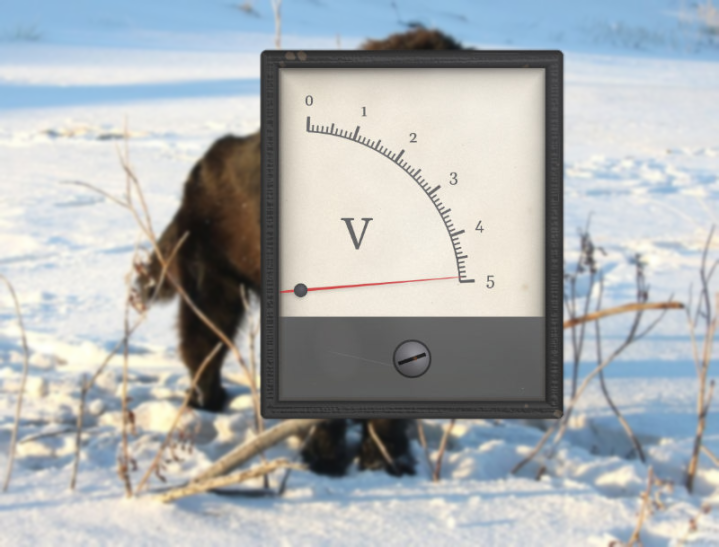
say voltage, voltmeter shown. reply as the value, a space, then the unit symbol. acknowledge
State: 4.9 V
